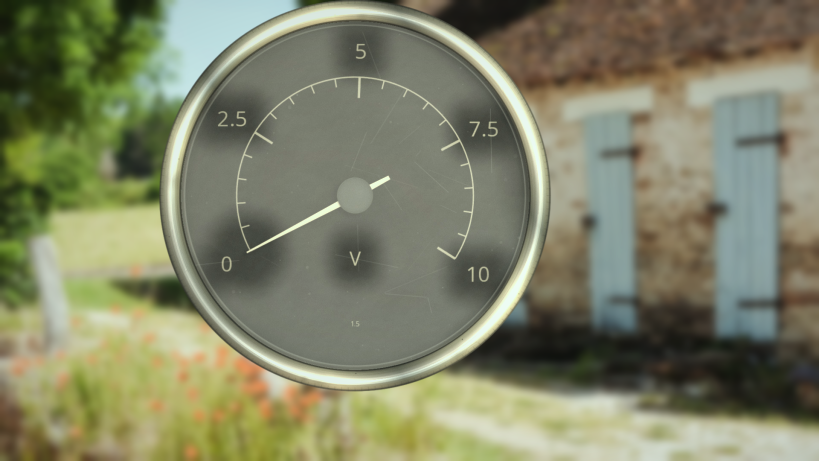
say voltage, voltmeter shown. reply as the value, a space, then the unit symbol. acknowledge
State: 0 V
